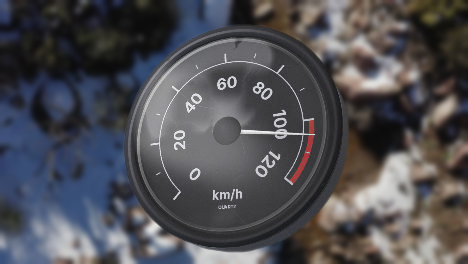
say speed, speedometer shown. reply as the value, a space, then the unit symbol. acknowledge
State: 105 km/h
